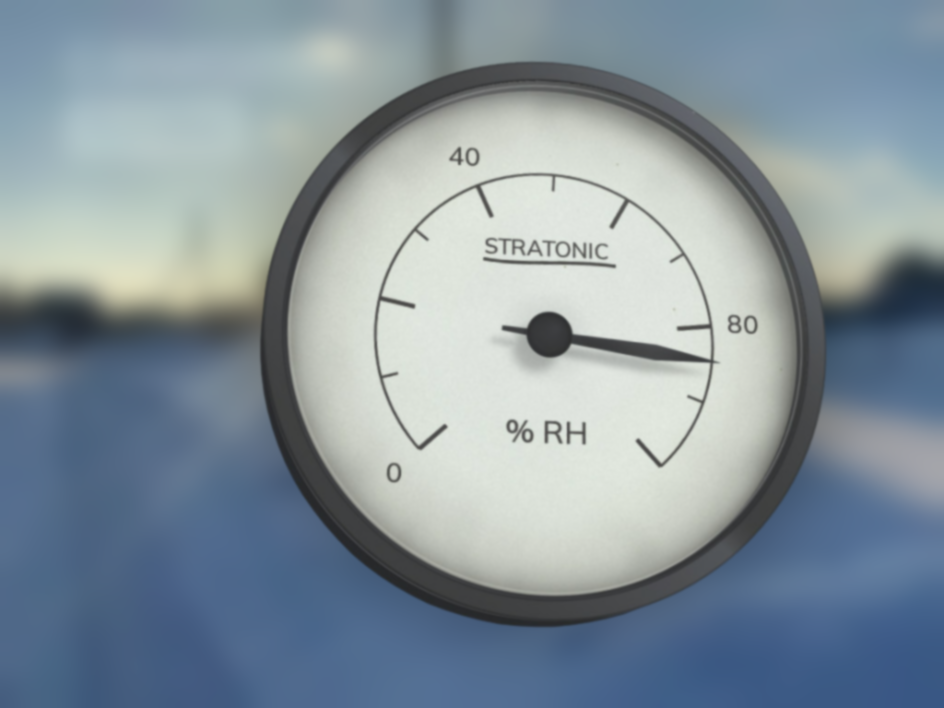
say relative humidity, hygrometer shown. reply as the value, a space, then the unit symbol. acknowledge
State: 85 %
